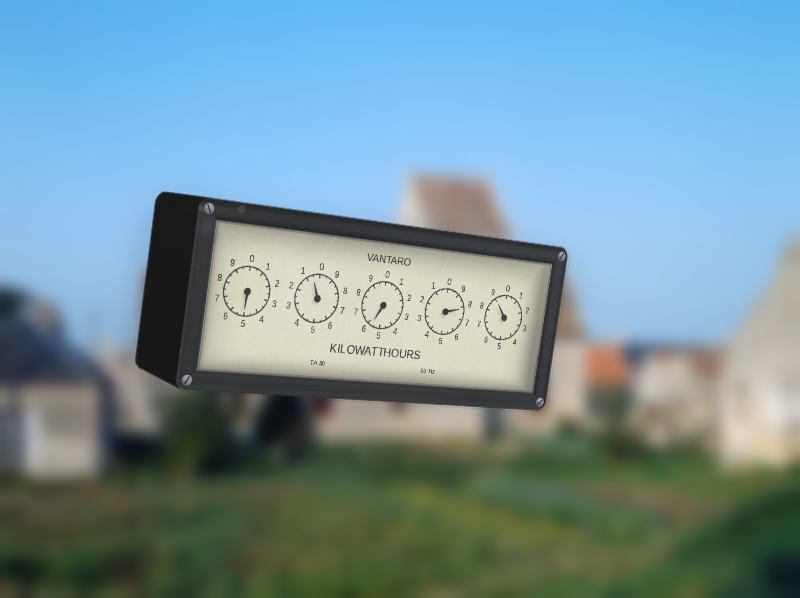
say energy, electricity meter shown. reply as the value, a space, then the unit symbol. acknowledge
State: 50579 kWh
